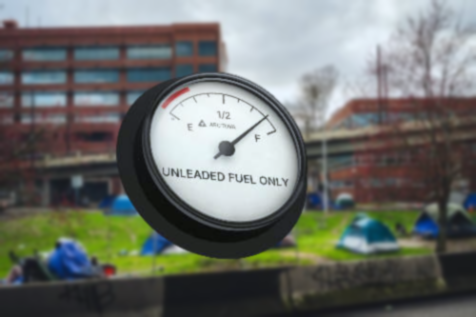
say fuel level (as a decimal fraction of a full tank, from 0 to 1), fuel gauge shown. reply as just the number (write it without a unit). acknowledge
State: 0.875
